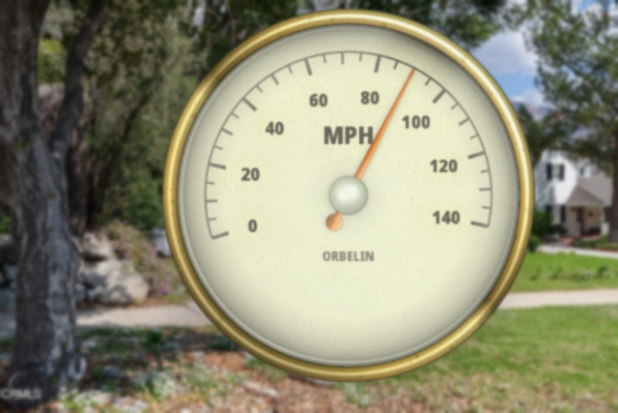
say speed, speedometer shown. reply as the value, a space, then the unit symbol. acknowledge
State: 90 mph
